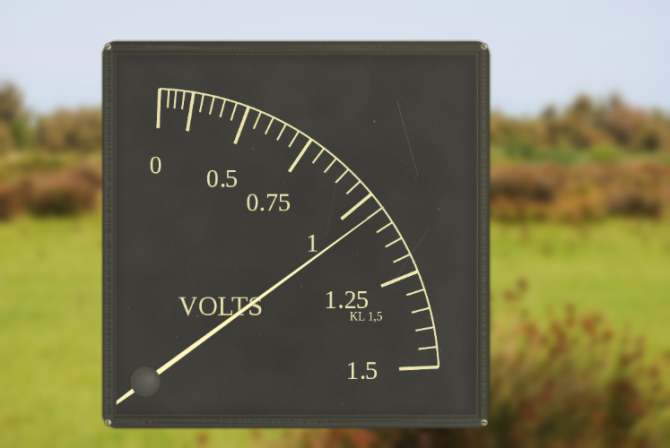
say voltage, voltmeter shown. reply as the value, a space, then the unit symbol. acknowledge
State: 1.05 V
